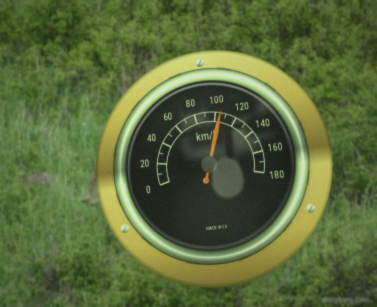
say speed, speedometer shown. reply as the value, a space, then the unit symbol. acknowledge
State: 105 km/h
